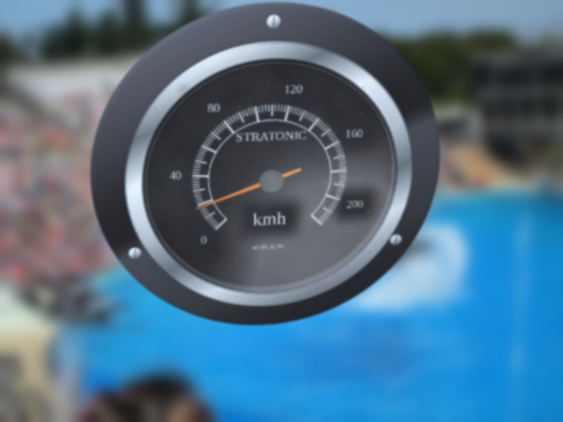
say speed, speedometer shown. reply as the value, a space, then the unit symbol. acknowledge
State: 20 km/h
